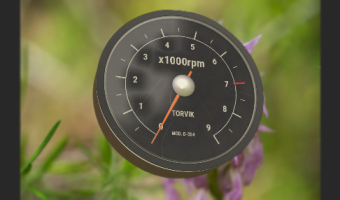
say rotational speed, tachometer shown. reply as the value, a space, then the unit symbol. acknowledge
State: 0 rpm
